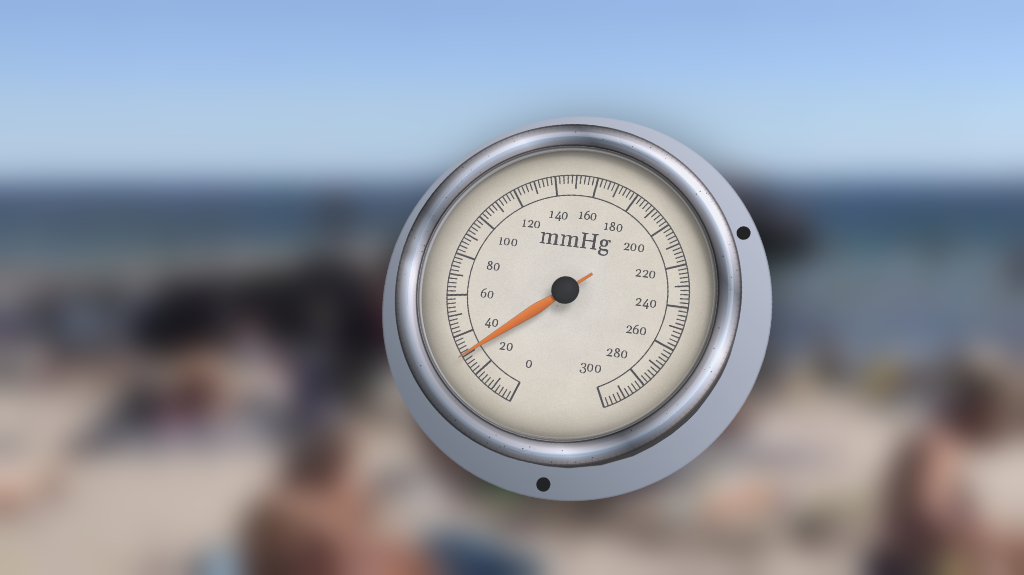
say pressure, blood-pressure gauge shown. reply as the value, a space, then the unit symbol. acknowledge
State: 30 mmHg
